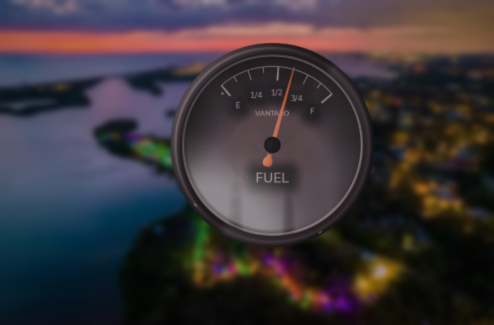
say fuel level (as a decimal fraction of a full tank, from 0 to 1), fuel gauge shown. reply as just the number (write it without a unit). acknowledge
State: 0.625
